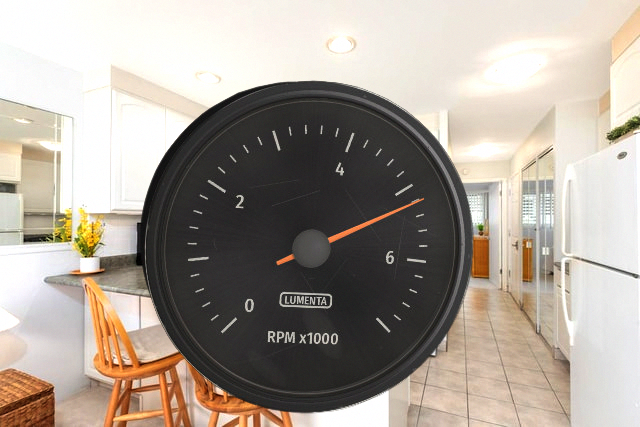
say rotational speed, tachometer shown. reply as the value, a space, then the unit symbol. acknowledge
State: 5200 rpm
